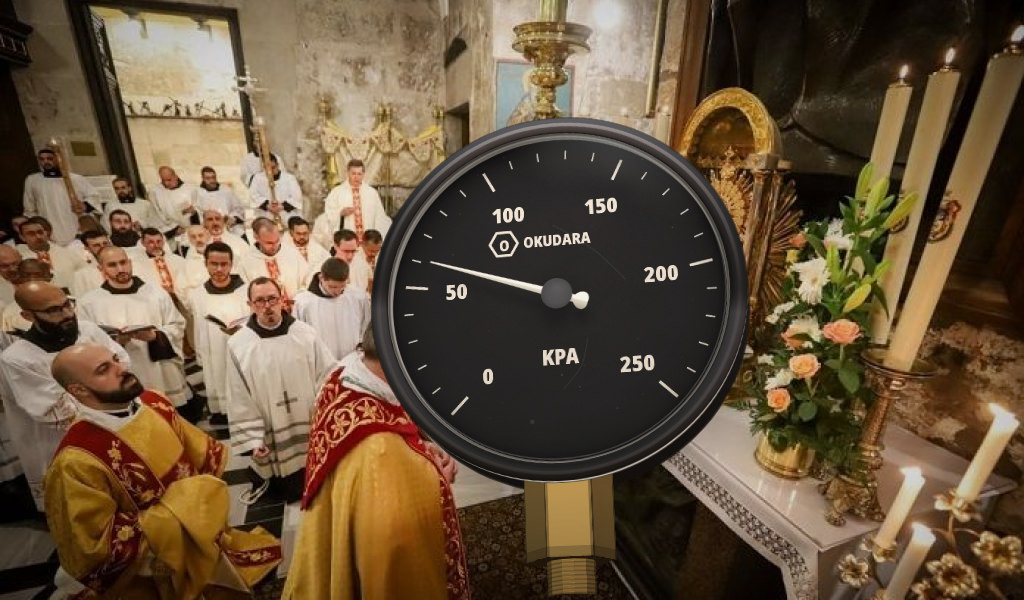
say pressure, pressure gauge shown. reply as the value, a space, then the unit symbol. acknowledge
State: 60 kPa
